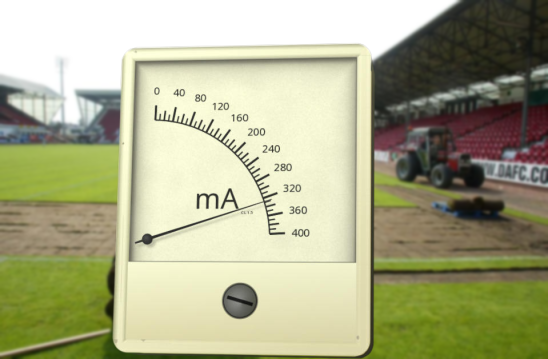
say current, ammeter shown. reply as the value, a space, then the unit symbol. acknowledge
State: 330 mA
